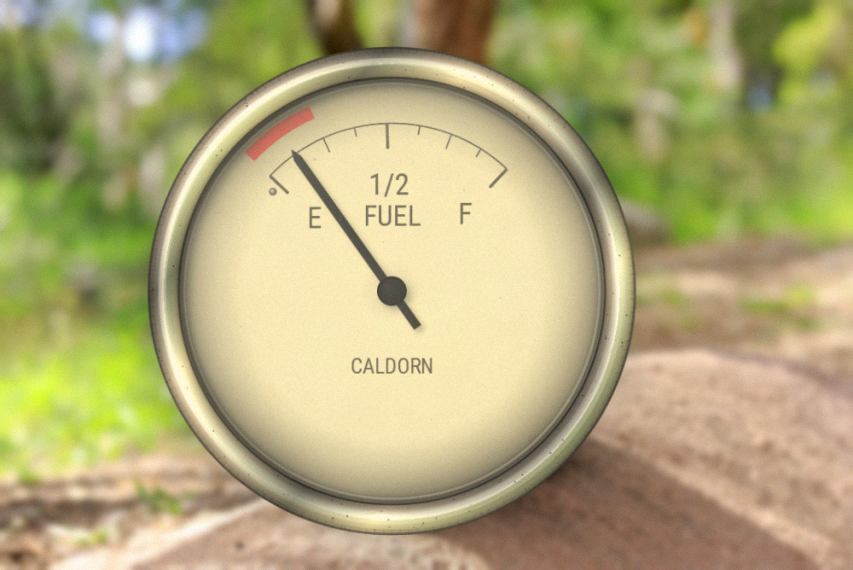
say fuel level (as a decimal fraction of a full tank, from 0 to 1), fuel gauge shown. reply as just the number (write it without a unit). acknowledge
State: 0.125
